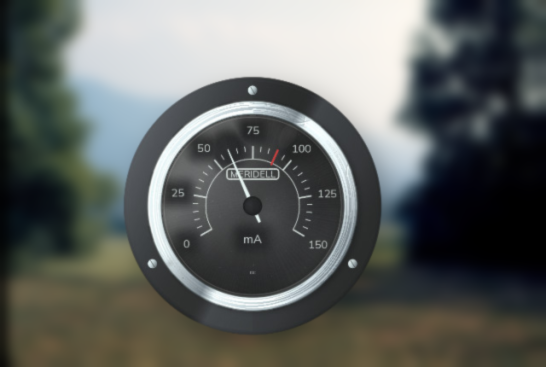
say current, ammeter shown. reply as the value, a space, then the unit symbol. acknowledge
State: 60 mA
